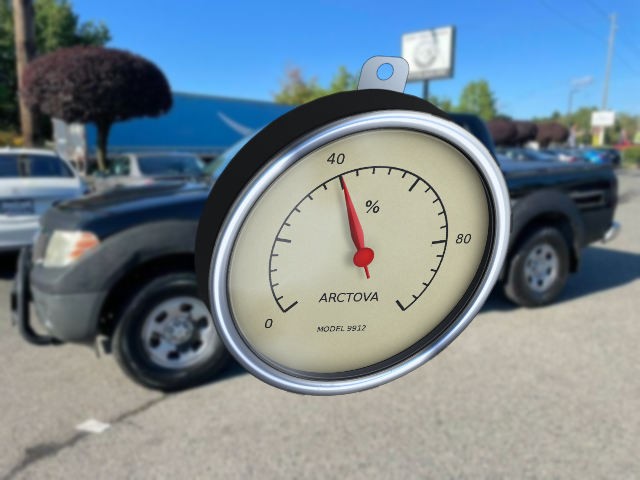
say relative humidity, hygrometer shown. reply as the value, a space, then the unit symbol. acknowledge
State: 40 %
